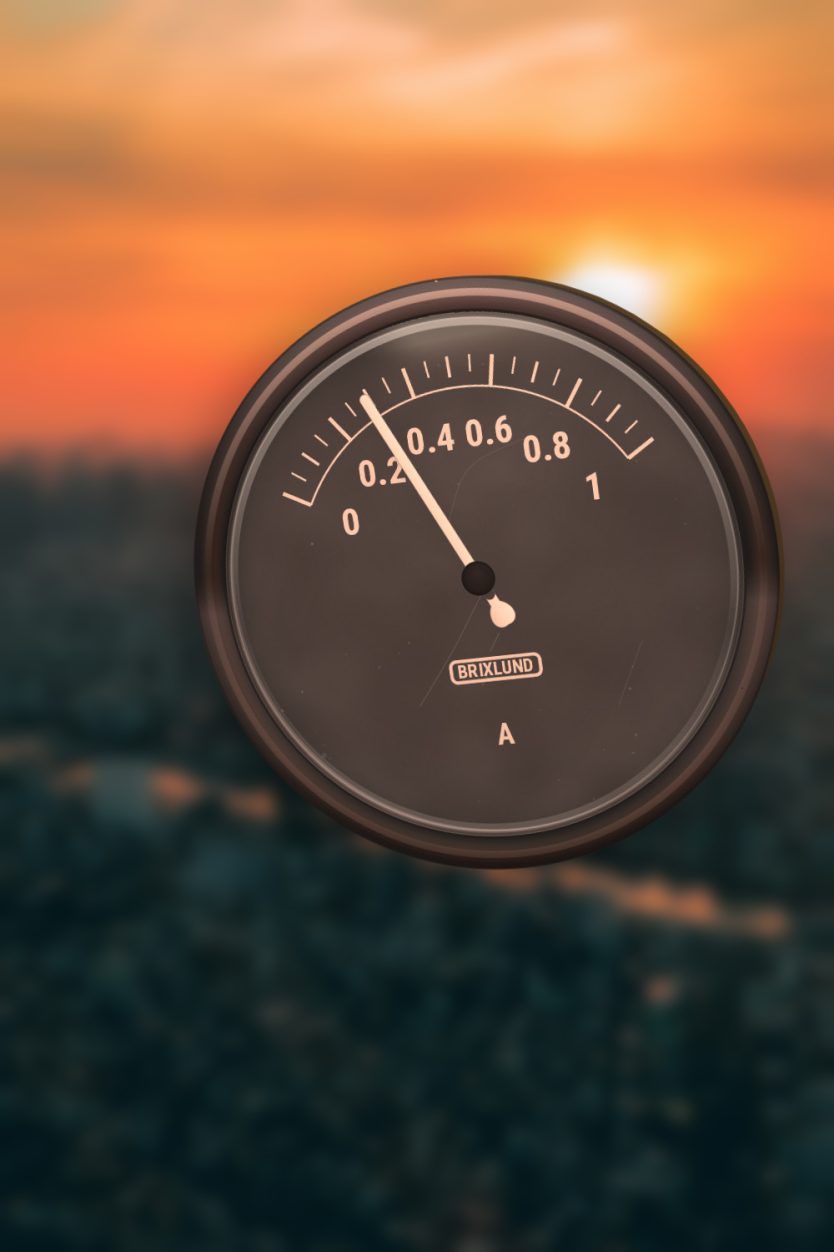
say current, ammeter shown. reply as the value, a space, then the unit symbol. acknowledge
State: 0.3 A
